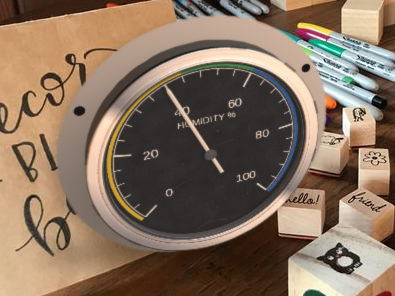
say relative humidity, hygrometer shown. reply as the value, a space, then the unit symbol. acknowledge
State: 40 %
